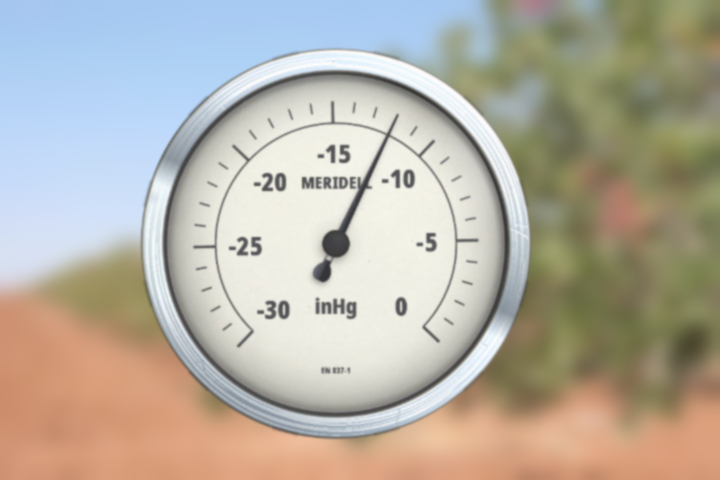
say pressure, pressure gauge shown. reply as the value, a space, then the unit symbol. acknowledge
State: -12 inHg
